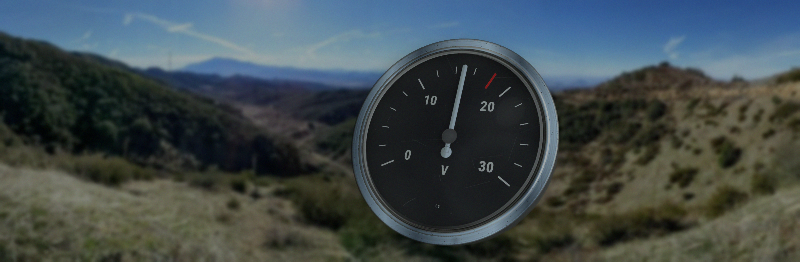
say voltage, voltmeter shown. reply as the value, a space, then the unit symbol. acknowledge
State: 15 V
